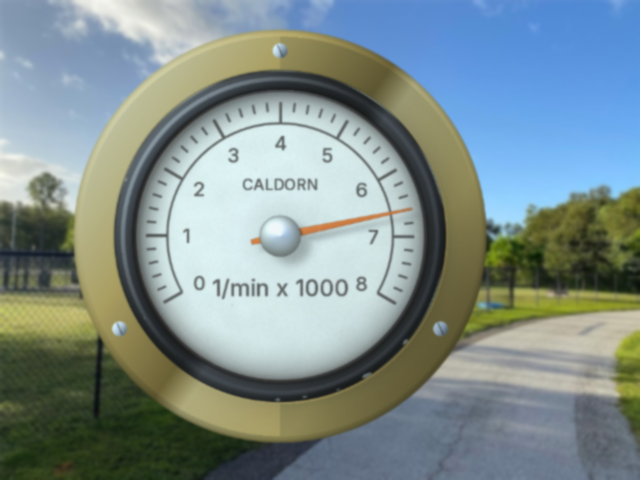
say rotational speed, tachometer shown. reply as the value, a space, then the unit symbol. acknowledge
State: 6600 rpm
